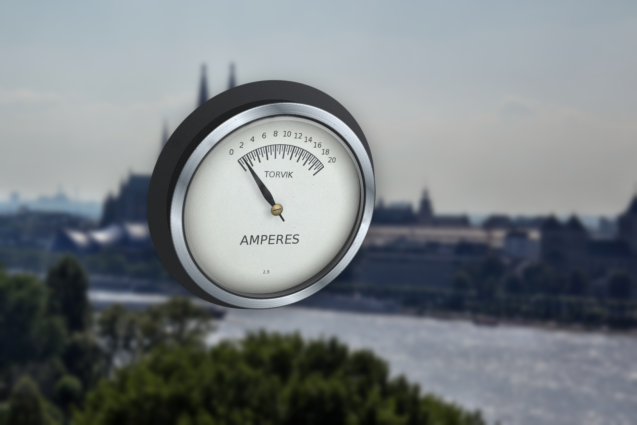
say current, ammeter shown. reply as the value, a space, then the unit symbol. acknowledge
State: 1 A
